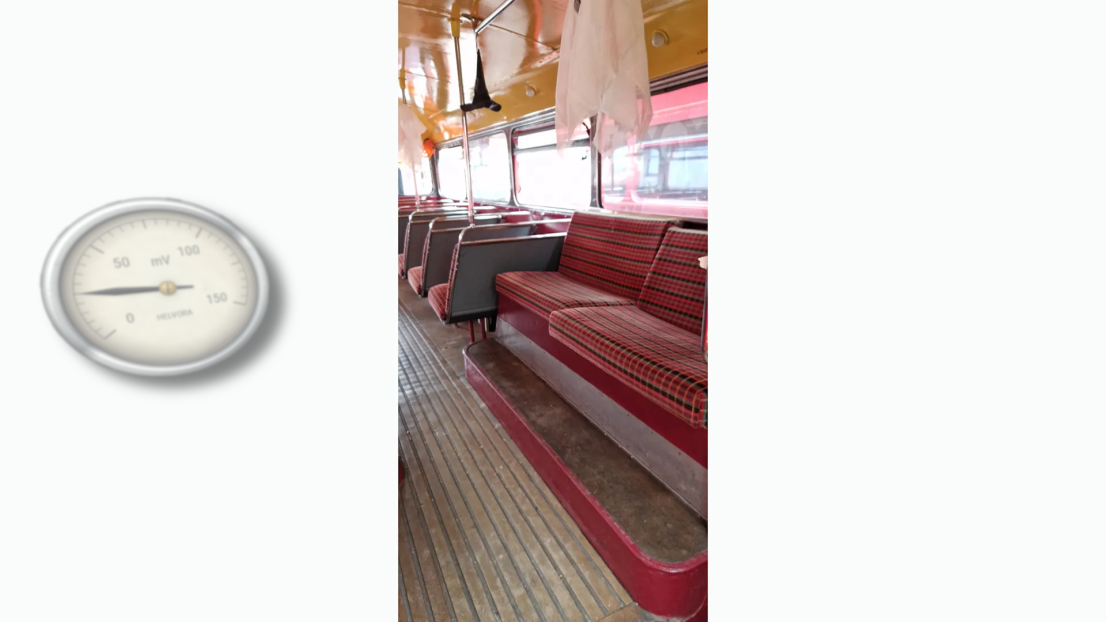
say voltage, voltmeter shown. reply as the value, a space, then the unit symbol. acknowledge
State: 25 mV
